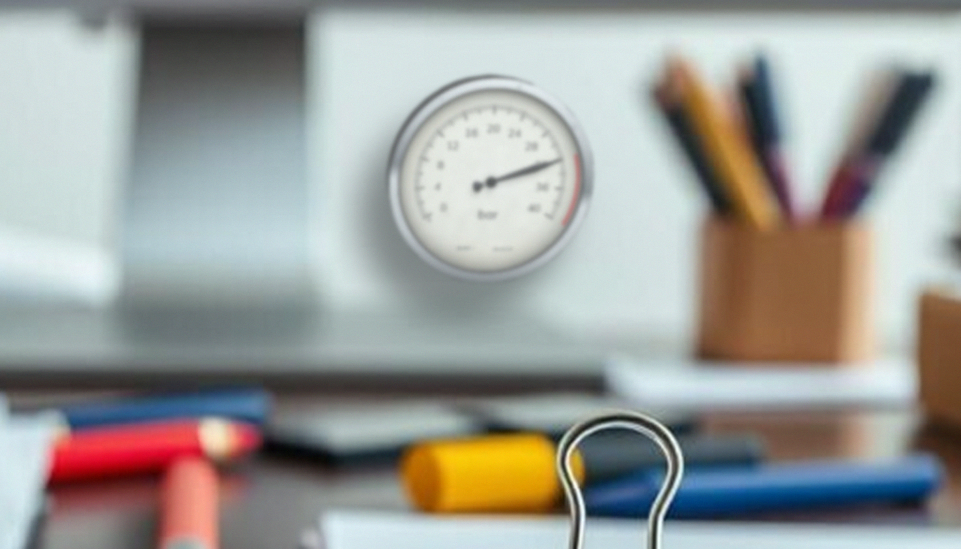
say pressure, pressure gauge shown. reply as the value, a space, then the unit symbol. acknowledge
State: 32 bar
